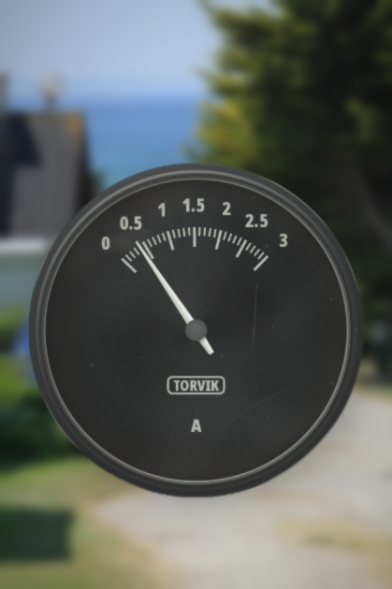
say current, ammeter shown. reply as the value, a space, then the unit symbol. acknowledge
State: 0.4 A
